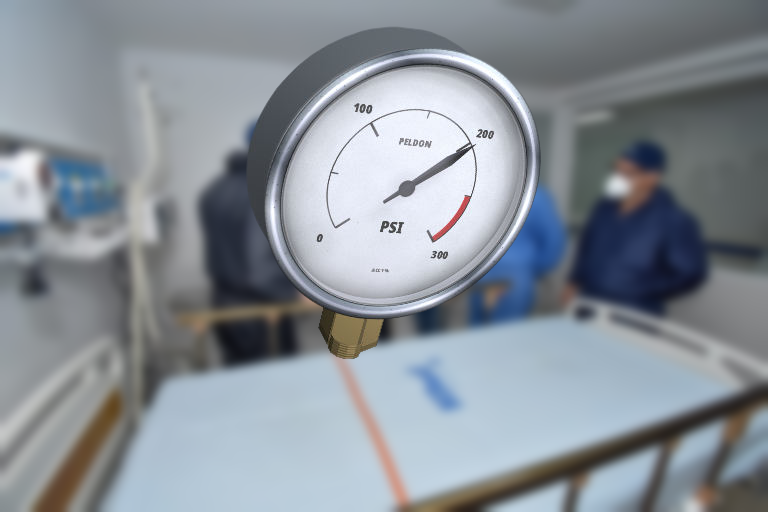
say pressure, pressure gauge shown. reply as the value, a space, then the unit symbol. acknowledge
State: 200 psi
